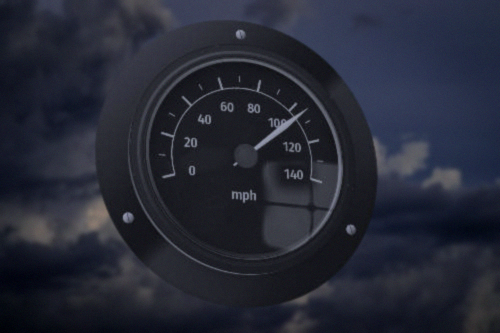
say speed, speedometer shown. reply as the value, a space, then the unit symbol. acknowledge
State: 105 mph
